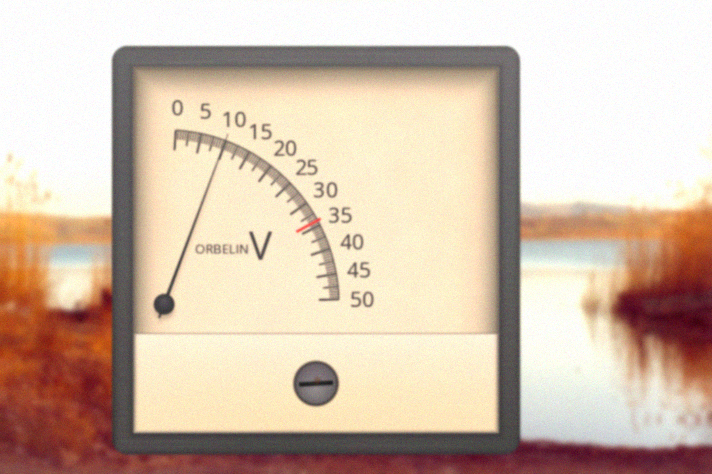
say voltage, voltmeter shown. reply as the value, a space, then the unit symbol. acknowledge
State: 10 V
